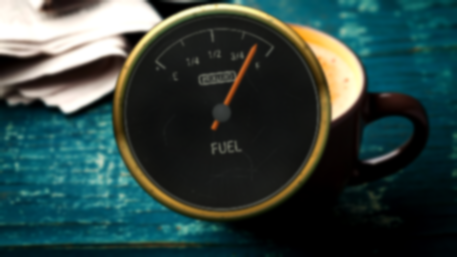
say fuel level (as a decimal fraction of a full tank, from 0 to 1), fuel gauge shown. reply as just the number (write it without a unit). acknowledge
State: 0.875
